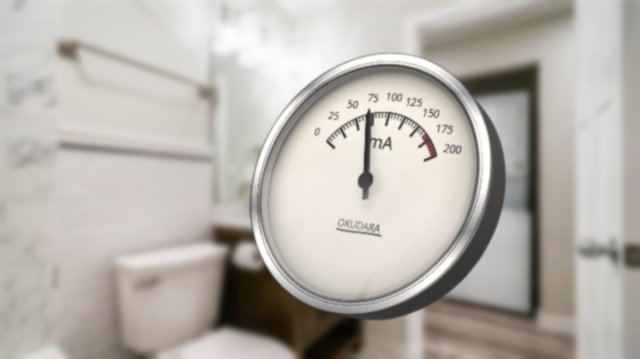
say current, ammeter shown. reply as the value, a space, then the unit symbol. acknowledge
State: 75 mA
